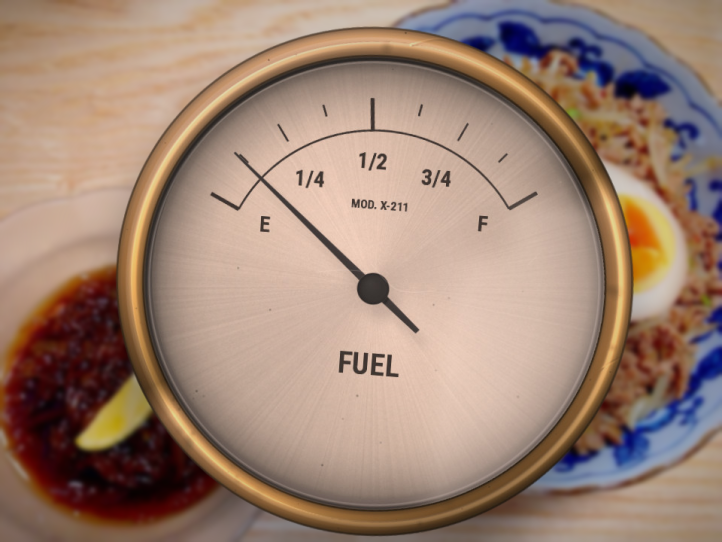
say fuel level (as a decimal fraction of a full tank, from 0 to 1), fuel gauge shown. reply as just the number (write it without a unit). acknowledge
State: 0.125
